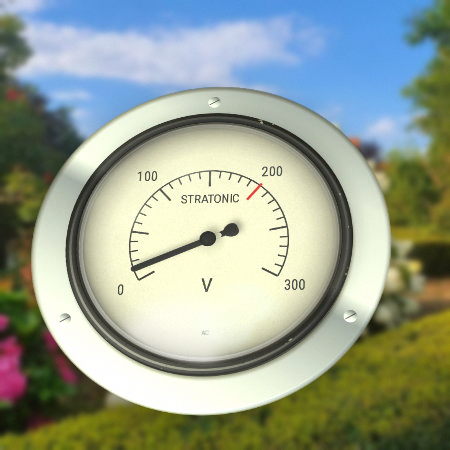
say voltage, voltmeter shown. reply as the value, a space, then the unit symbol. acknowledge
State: 10 V
